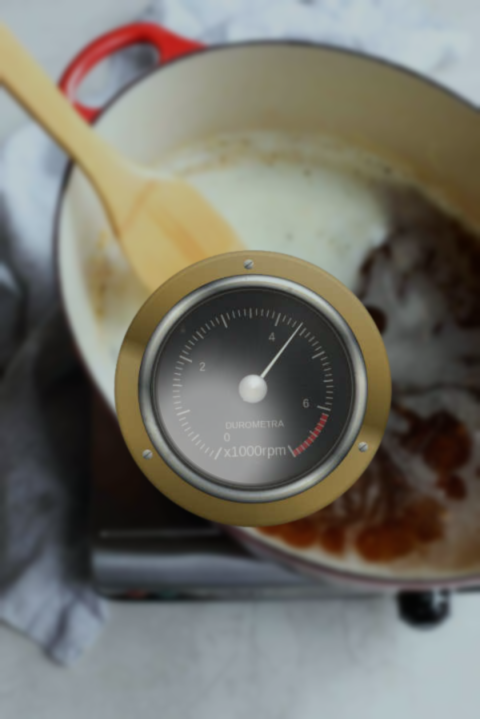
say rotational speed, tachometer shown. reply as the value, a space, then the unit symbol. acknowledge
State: 4400 rpm
